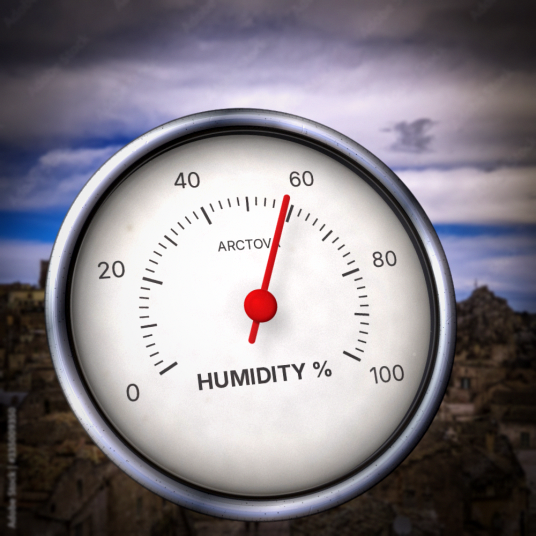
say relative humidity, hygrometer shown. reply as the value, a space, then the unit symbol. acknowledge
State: 58 %
